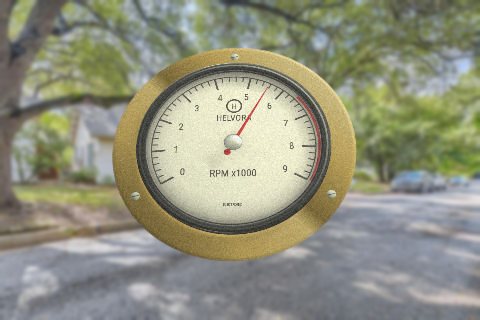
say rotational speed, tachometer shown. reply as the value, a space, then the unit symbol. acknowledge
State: 5600 rpm
